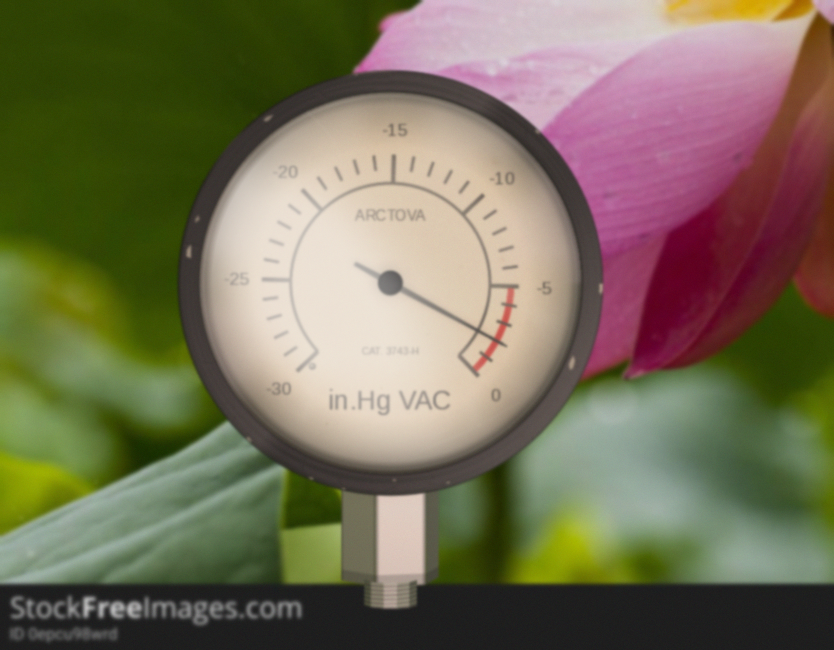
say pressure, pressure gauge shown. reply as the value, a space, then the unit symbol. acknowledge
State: -2 inHg
